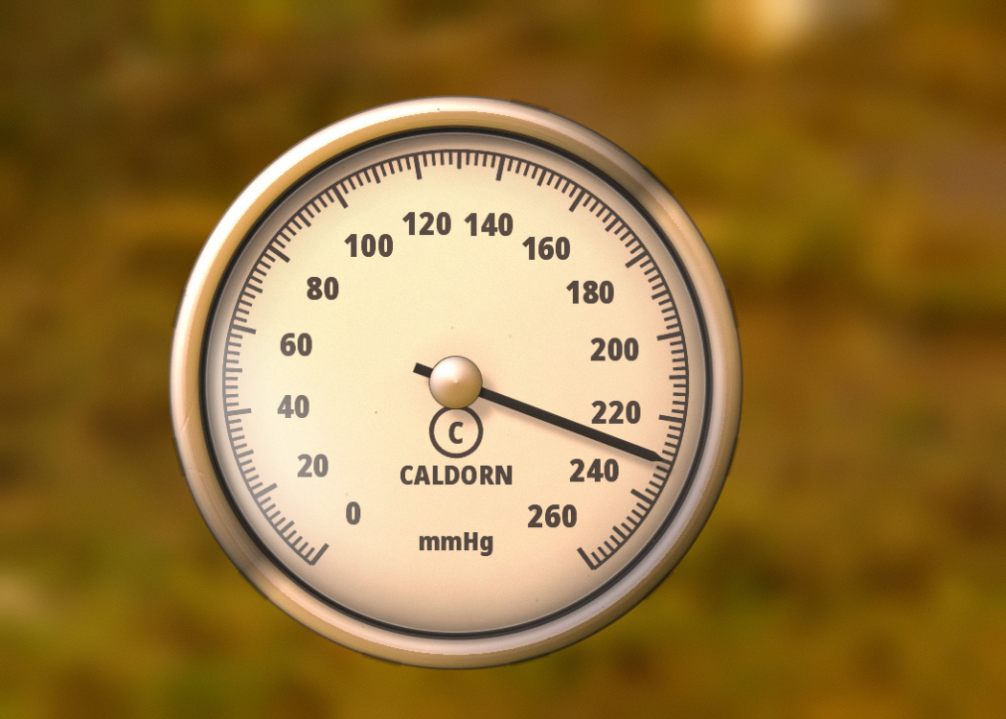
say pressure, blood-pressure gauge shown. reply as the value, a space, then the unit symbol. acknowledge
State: 230 mmHg
